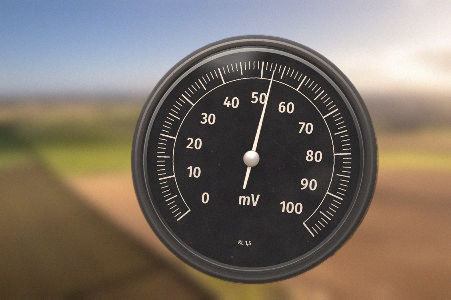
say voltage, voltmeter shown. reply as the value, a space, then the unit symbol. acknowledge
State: 53 mV
